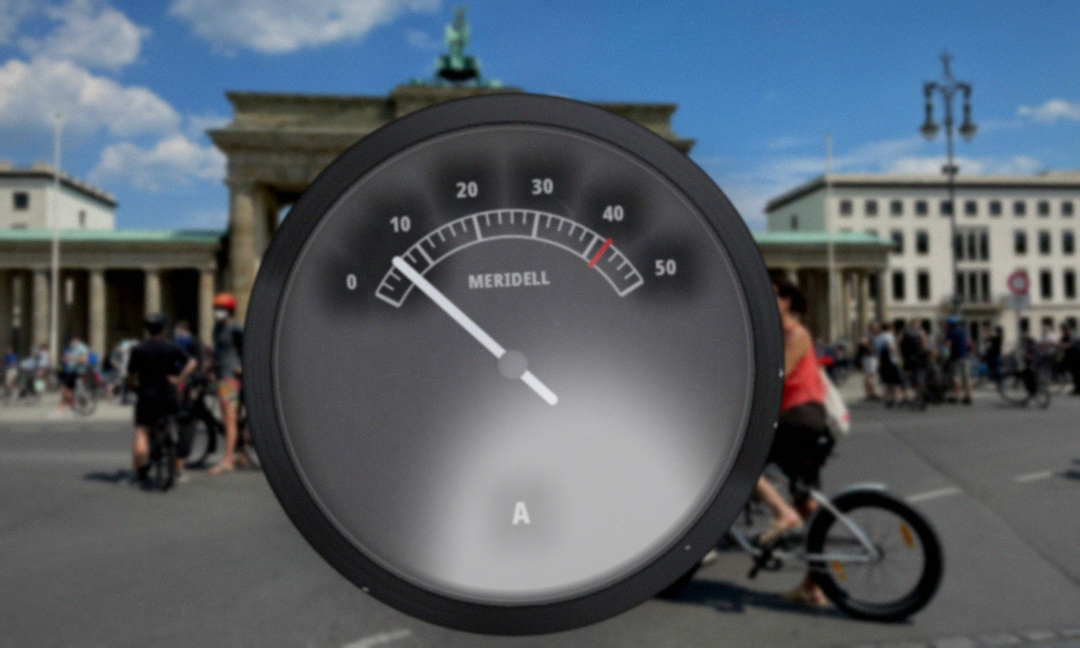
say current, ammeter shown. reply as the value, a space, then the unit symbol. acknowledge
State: 6 A
